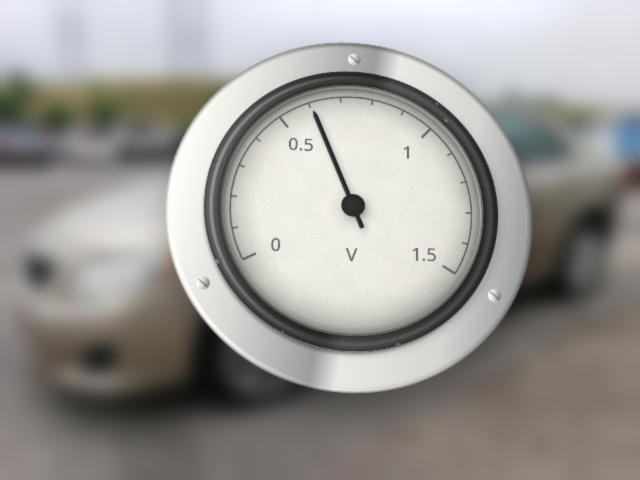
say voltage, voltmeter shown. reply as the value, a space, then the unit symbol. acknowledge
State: 0.6 V
